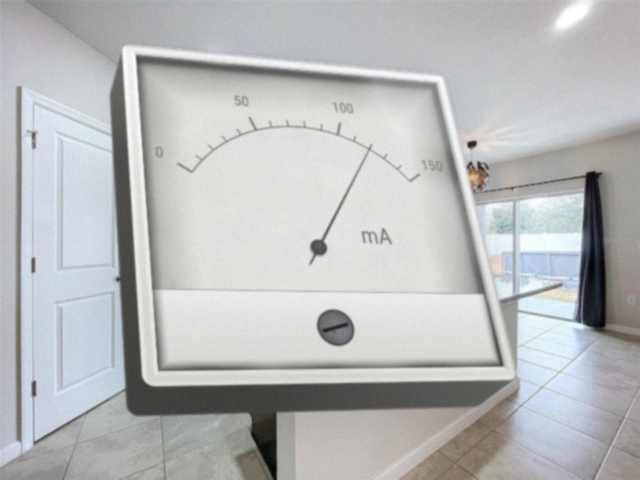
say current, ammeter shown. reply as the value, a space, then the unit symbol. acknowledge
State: 120 mA
